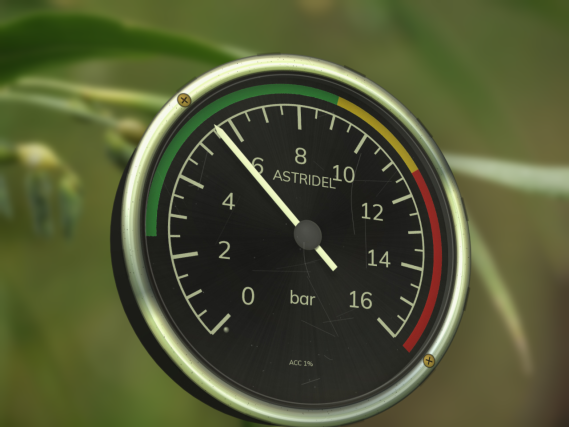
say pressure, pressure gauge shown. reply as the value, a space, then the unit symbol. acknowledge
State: 5.5 bar
